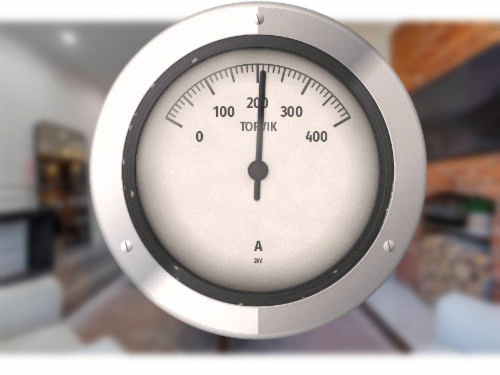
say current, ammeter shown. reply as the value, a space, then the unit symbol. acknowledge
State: 210 A
